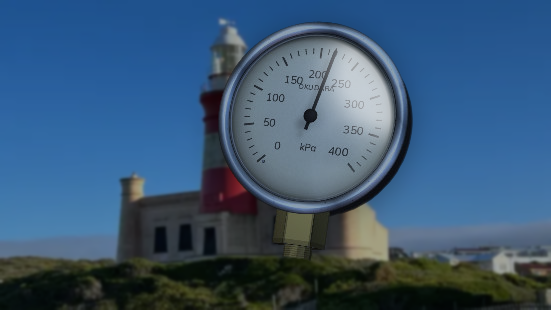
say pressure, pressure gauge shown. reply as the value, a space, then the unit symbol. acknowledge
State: 220 kPa
